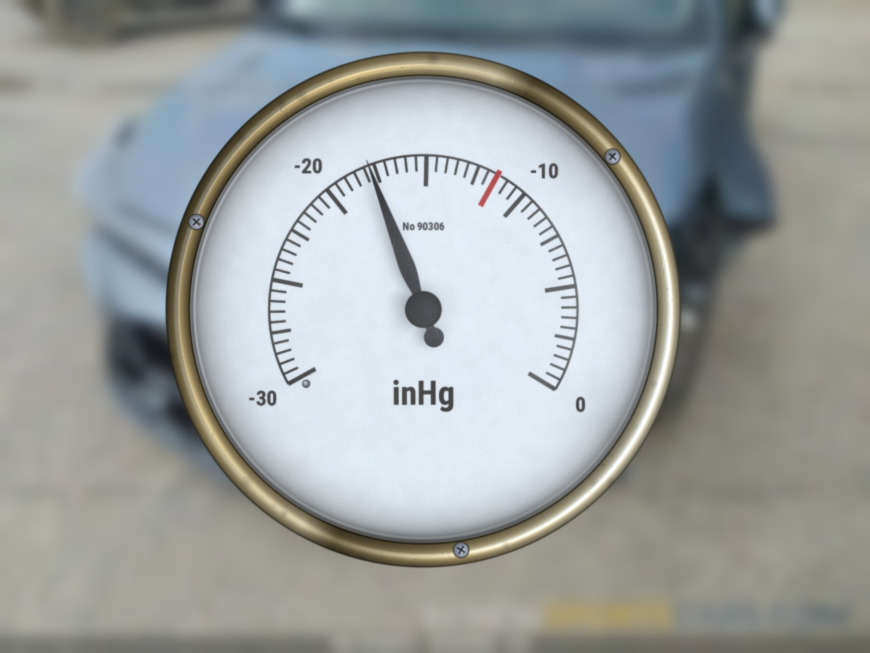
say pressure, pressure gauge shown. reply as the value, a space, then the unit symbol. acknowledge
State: -17.75 inHg
